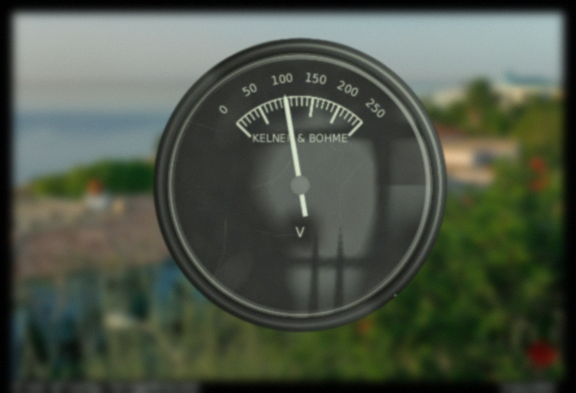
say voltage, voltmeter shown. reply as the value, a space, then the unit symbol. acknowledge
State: 100 V
